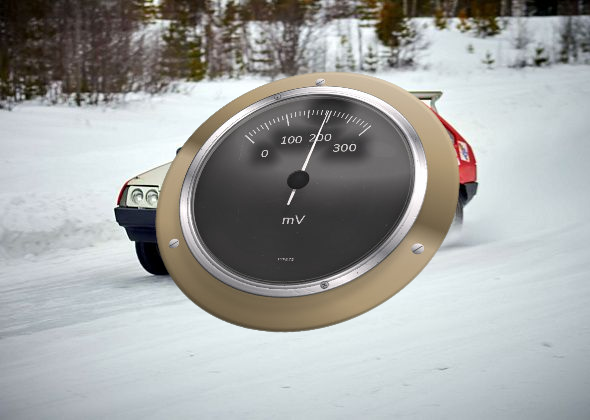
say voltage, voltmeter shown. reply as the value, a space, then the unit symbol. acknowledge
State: 200 mV
